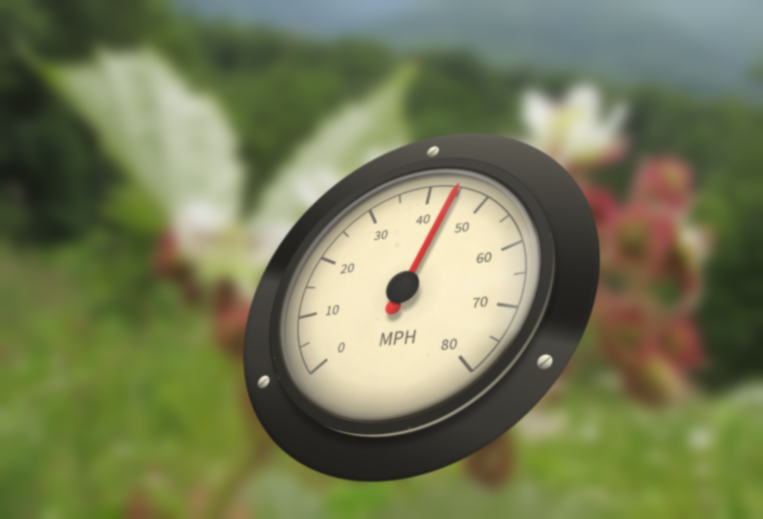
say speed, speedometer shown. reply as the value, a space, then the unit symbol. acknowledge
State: 45 mph
